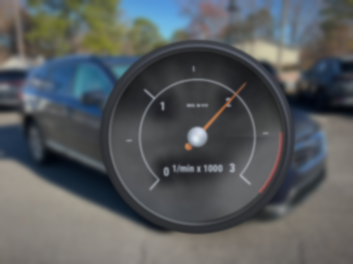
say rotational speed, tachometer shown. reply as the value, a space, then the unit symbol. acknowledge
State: 2000 rpm
